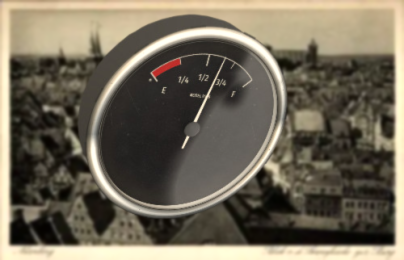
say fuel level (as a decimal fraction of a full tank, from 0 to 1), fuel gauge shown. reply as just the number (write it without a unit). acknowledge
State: 0.625
